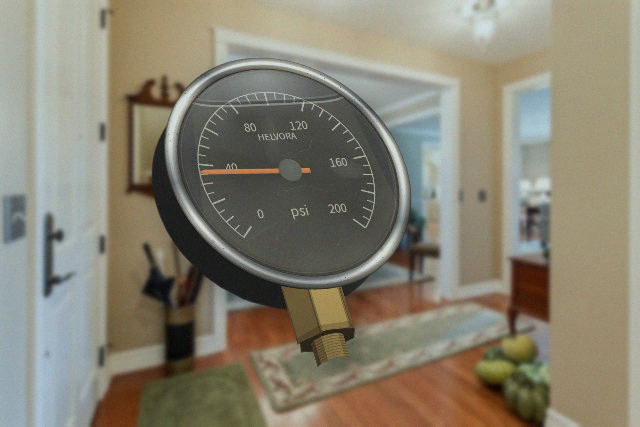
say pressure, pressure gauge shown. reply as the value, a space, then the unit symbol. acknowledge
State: 35 psi
